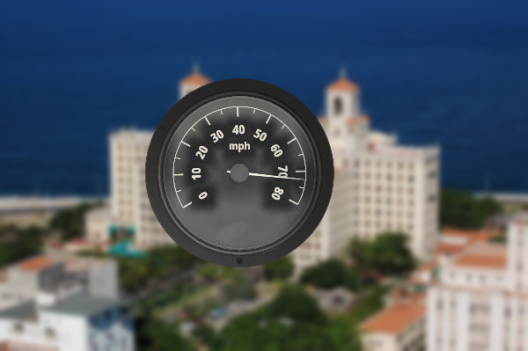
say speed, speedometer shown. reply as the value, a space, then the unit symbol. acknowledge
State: 72.5 mph
